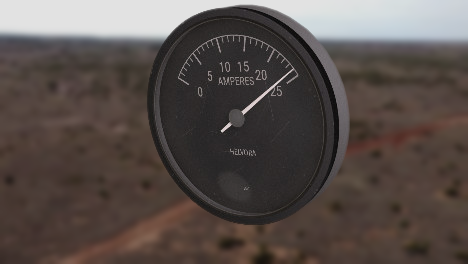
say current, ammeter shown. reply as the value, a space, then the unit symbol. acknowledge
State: 24 A
